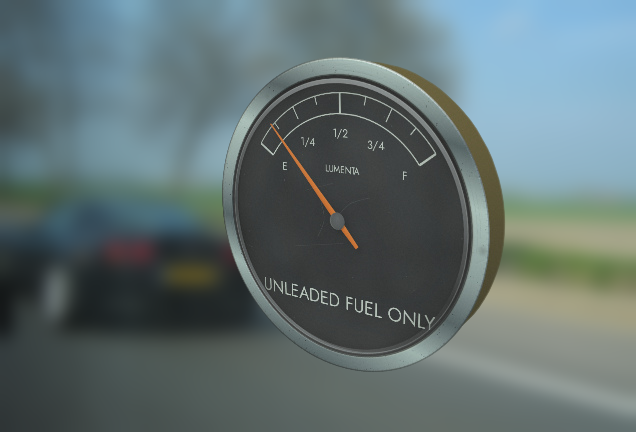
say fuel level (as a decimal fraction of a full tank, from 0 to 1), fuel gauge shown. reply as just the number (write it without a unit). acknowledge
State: 0.125
